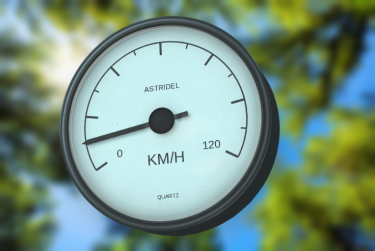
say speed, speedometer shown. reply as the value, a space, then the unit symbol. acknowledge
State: 10 km/h
